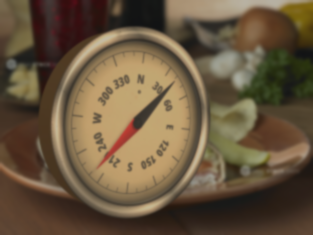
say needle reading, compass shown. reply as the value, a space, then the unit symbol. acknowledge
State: 220 °
